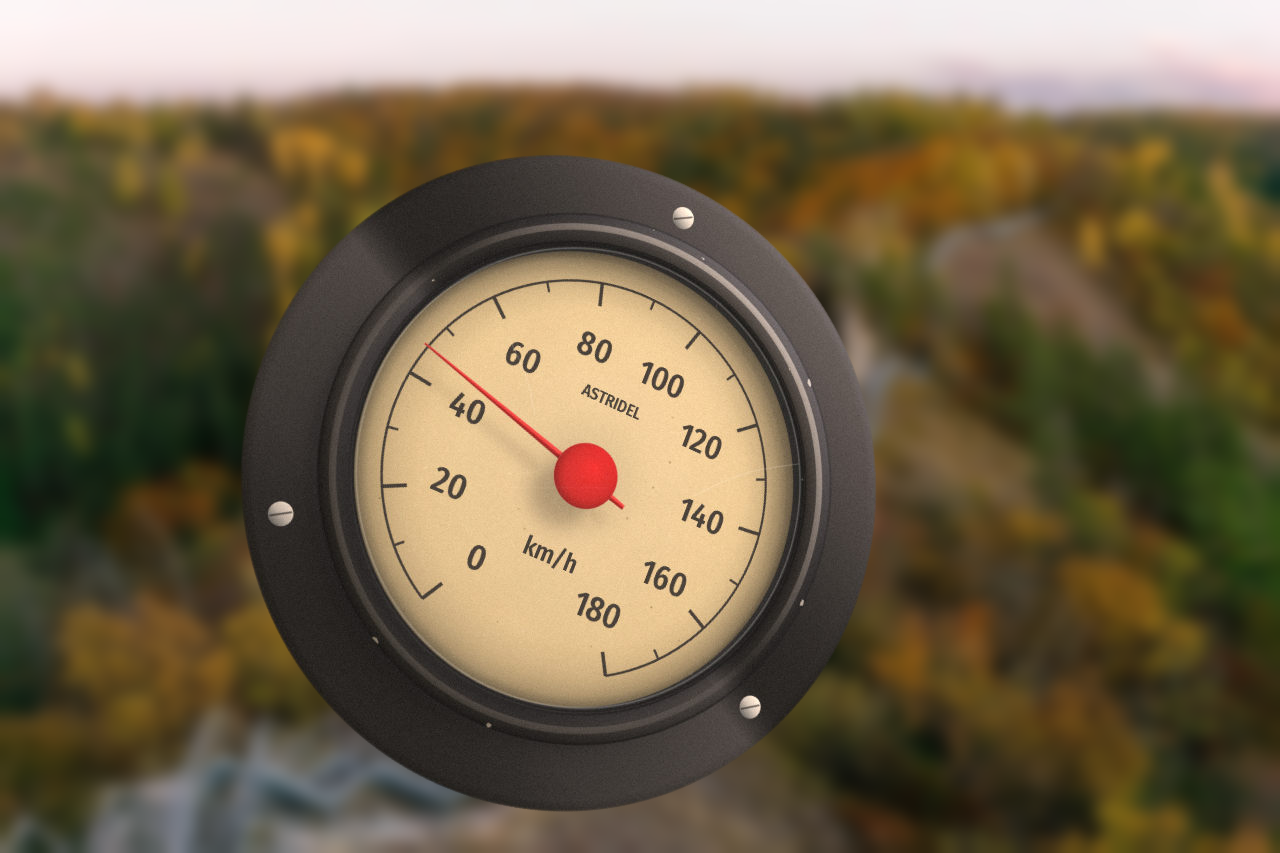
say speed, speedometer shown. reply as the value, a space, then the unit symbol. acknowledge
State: 45 km/h
